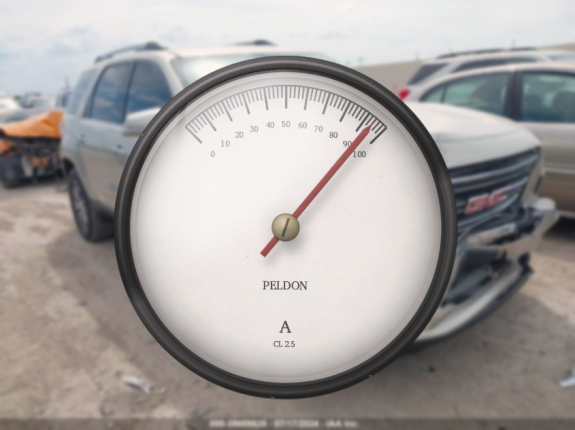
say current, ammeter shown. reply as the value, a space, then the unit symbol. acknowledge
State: 94 A
